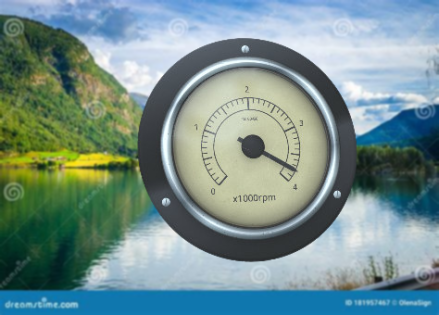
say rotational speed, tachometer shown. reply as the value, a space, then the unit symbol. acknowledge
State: 3800 rpm
